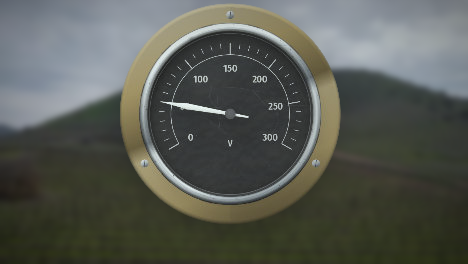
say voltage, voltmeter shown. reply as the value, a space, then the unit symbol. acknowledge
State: 50 V
